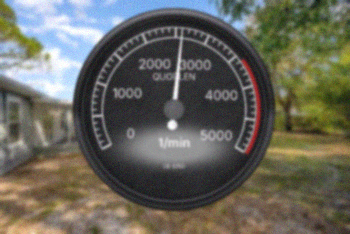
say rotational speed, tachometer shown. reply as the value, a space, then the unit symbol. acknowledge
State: 2600 rpm
